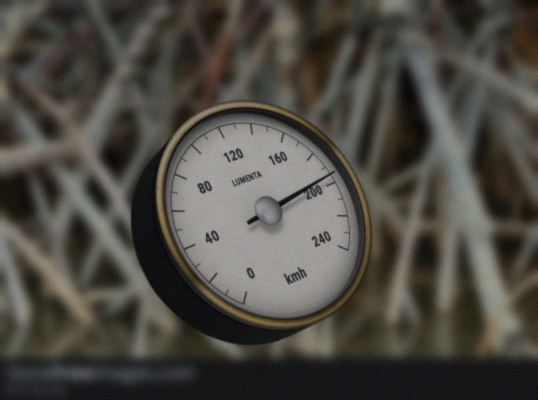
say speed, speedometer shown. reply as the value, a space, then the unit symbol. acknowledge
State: 195 km/h
